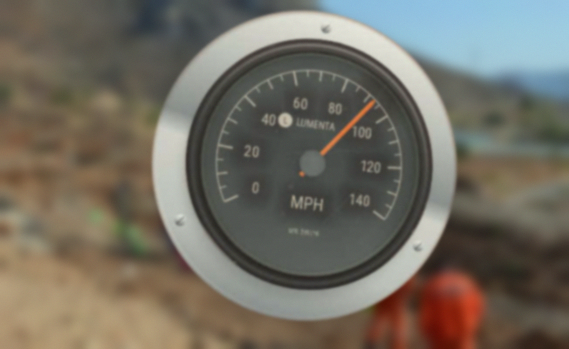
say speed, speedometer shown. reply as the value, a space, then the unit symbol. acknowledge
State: 92.5 mph
